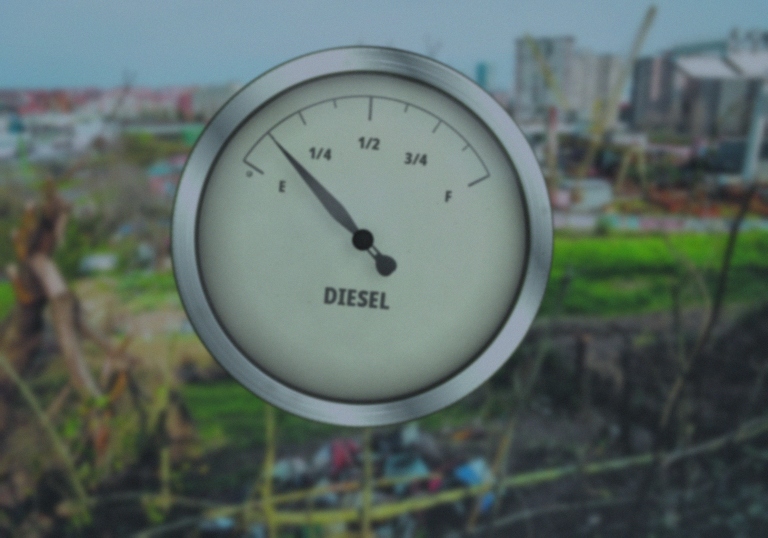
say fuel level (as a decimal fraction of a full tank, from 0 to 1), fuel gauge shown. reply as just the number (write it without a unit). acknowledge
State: 0.125
